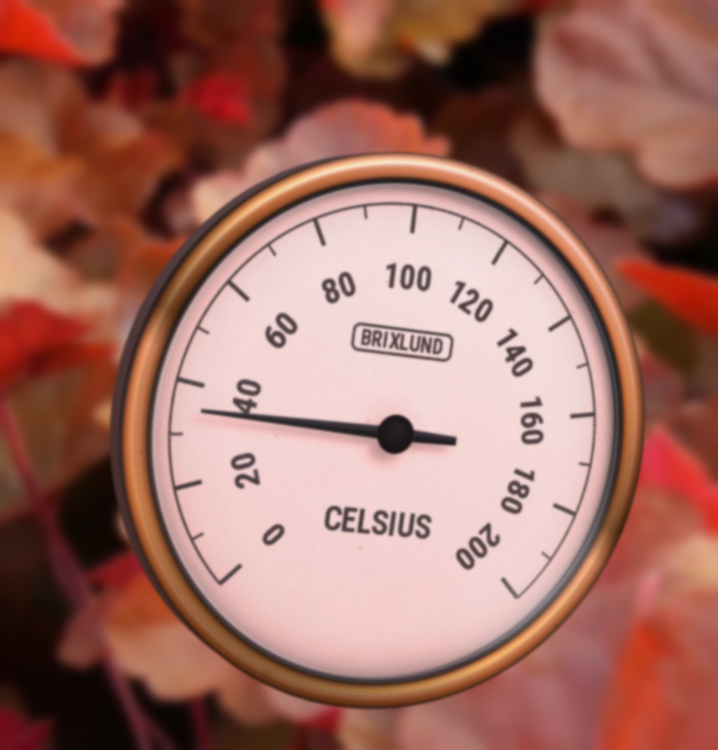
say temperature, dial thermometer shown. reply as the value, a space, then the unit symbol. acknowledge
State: 35 °C
